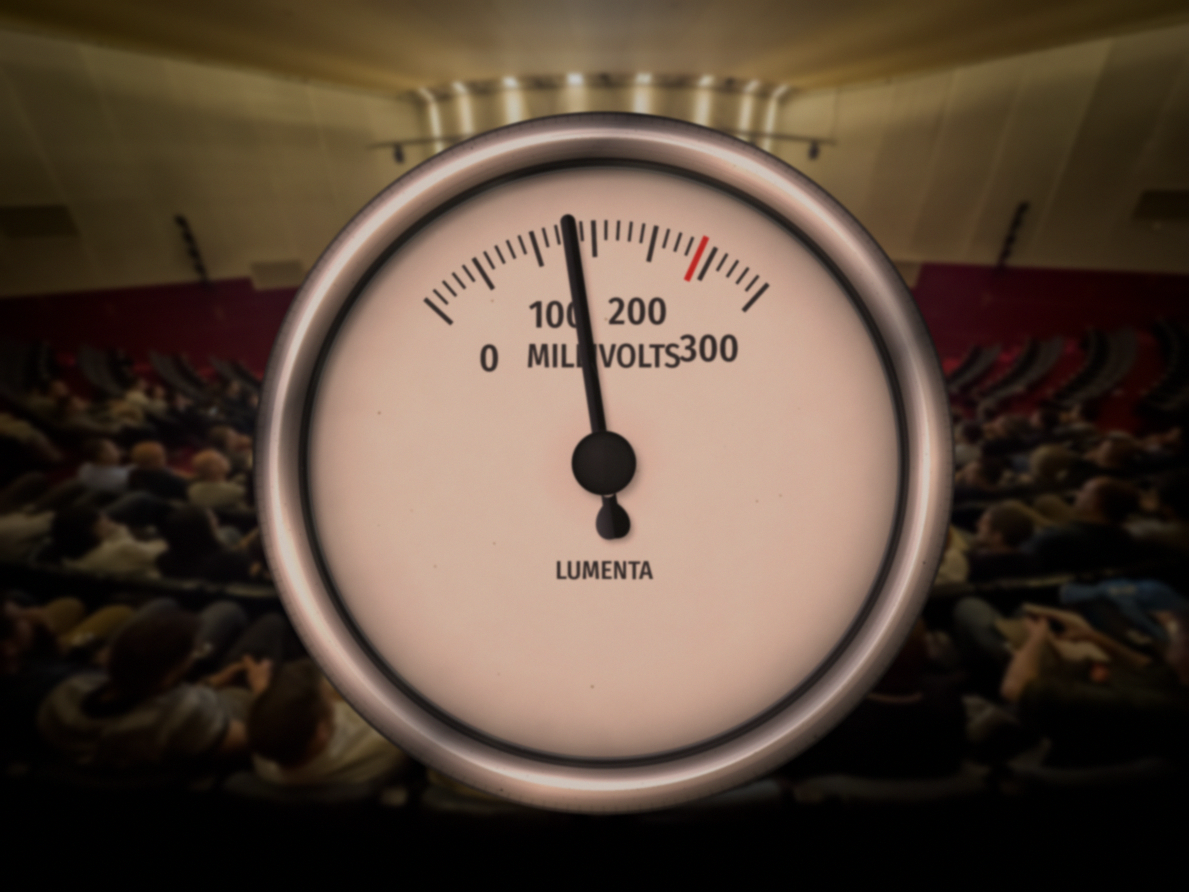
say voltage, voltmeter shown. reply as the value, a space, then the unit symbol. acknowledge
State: 130 mV
